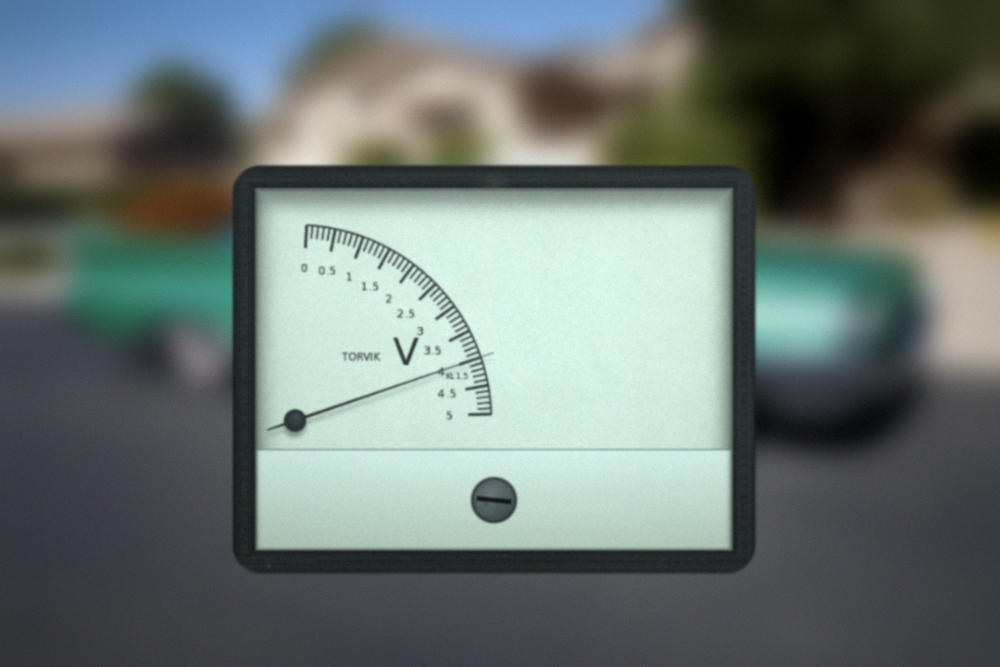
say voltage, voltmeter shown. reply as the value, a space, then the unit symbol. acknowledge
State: 4 V
